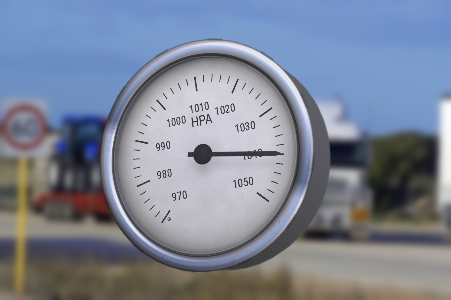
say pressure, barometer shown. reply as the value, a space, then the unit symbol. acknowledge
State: 1040 hPa
